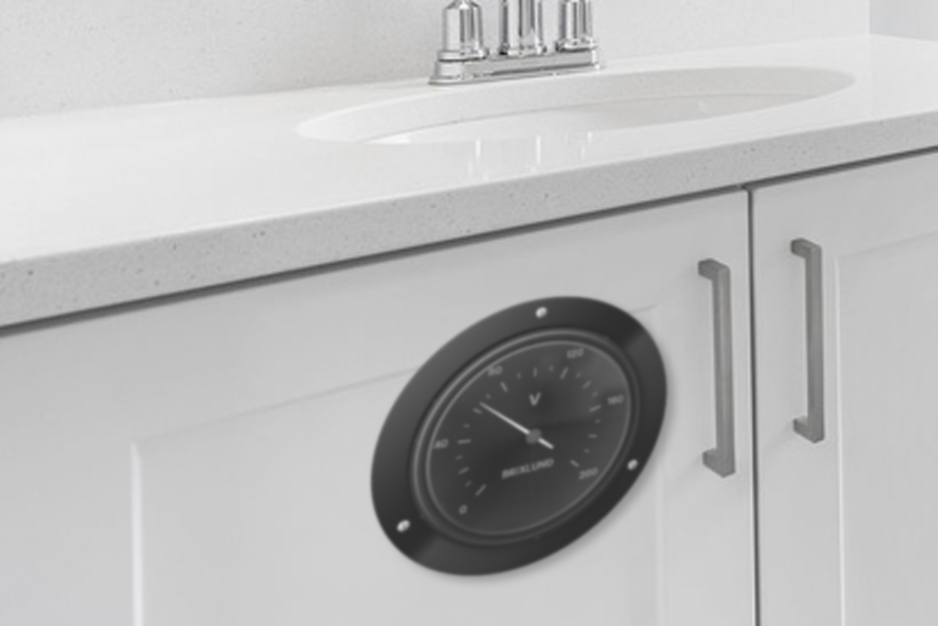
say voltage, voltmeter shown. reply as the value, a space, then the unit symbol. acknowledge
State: 65 V
